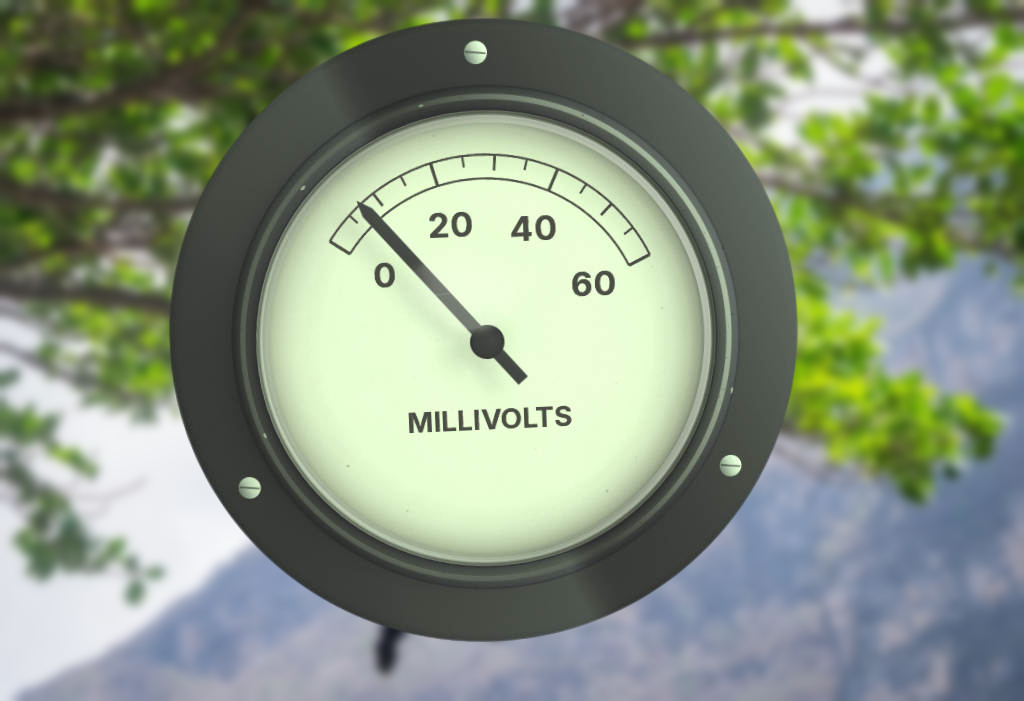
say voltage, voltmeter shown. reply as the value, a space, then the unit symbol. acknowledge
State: 7.5 mV
